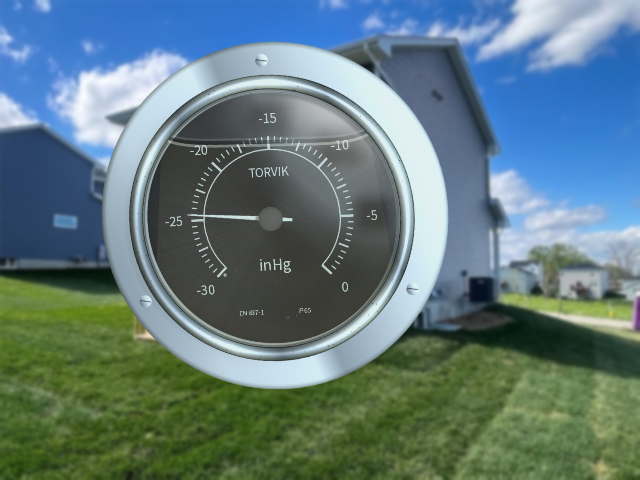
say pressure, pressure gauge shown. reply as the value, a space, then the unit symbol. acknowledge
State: -24.5 inHg
